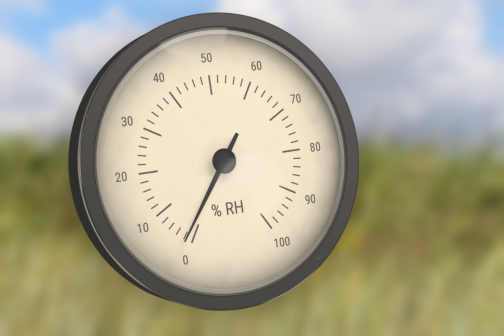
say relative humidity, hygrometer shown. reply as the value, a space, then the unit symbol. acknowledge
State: 2 %
